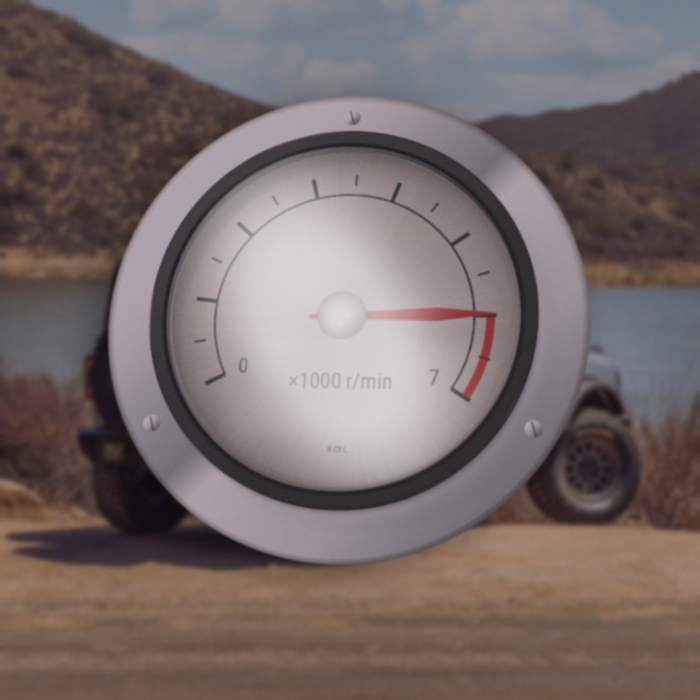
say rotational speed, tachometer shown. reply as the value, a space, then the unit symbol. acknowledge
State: 6000 rpm
